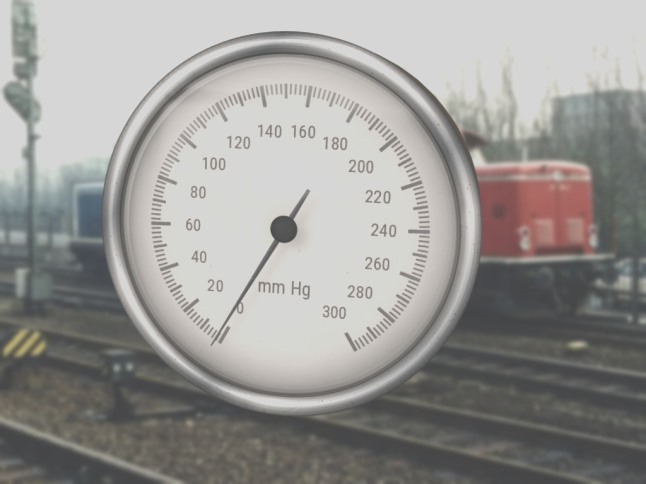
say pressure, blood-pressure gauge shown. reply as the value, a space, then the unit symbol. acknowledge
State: 2 mmHg
